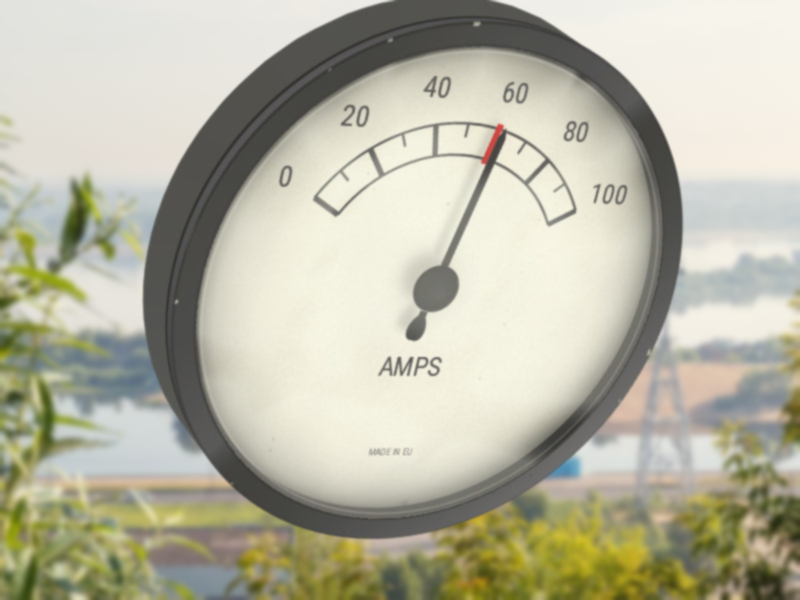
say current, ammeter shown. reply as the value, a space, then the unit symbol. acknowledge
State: 60 A
